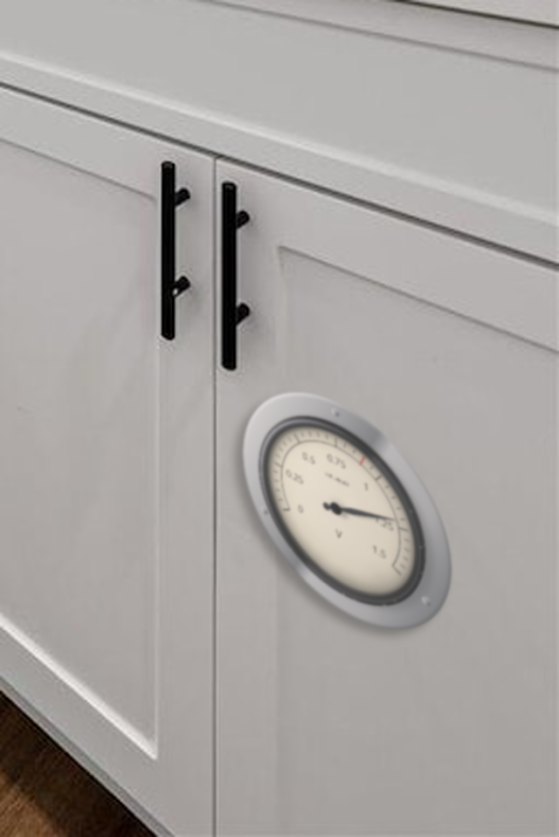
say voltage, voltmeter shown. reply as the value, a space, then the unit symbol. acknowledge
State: 1.2 V
